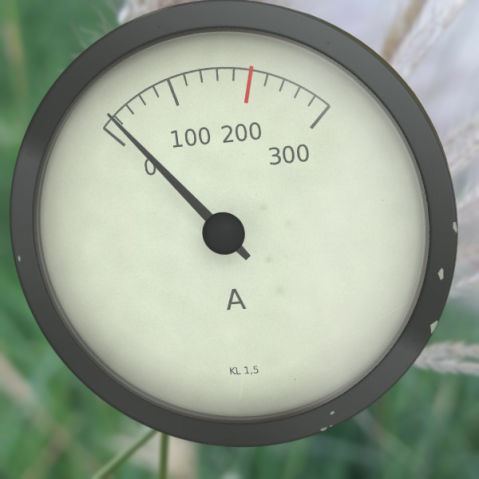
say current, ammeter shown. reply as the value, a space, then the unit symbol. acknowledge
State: 20 A
